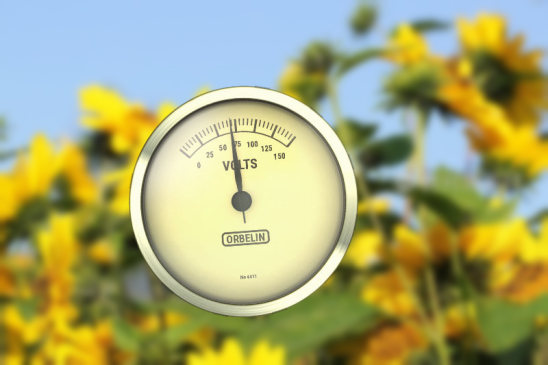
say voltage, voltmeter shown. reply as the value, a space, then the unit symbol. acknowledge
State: 70 V
